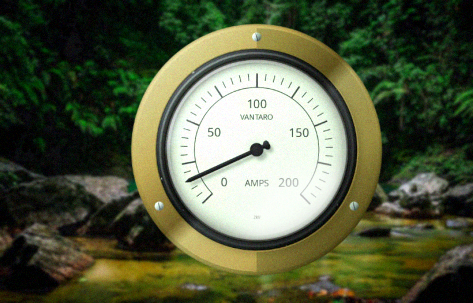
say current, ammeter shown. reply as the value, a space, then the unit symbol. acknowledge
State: 15 A
